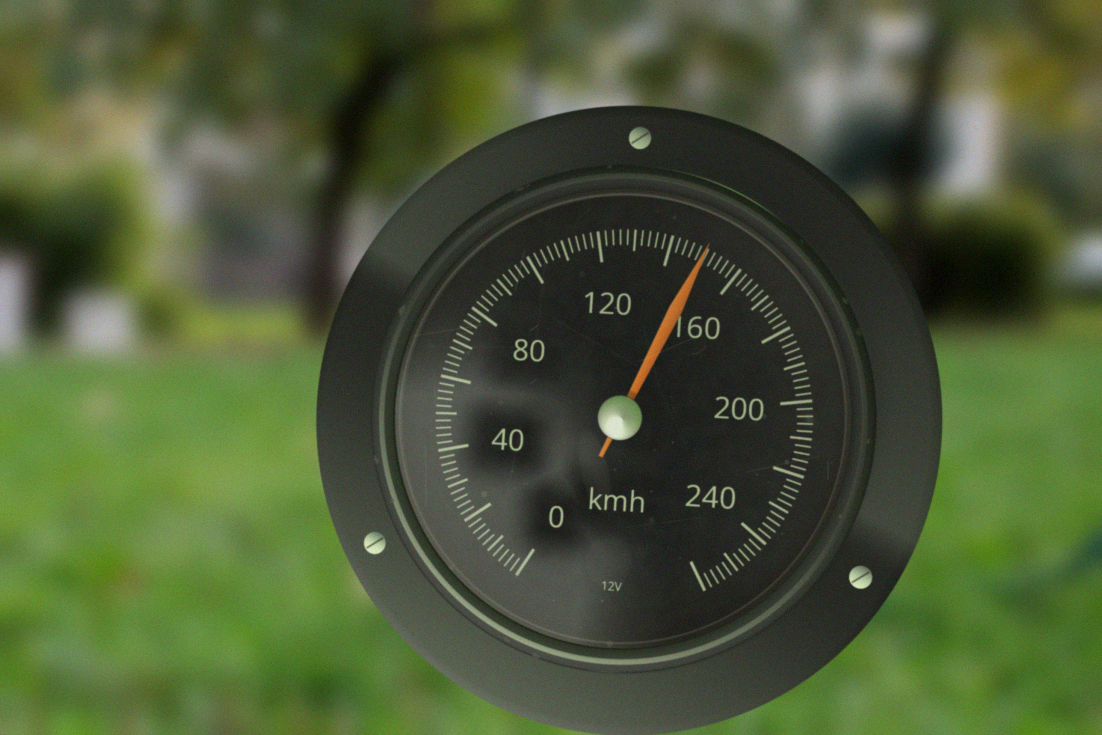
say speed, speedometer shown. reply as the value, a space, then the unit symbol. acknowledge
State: 150 km/h
